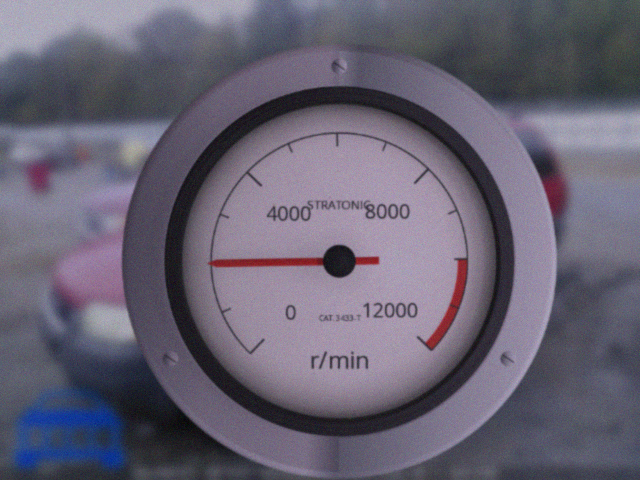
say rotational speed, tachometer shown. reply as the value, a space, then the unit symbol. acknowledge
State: 2000 rpm
